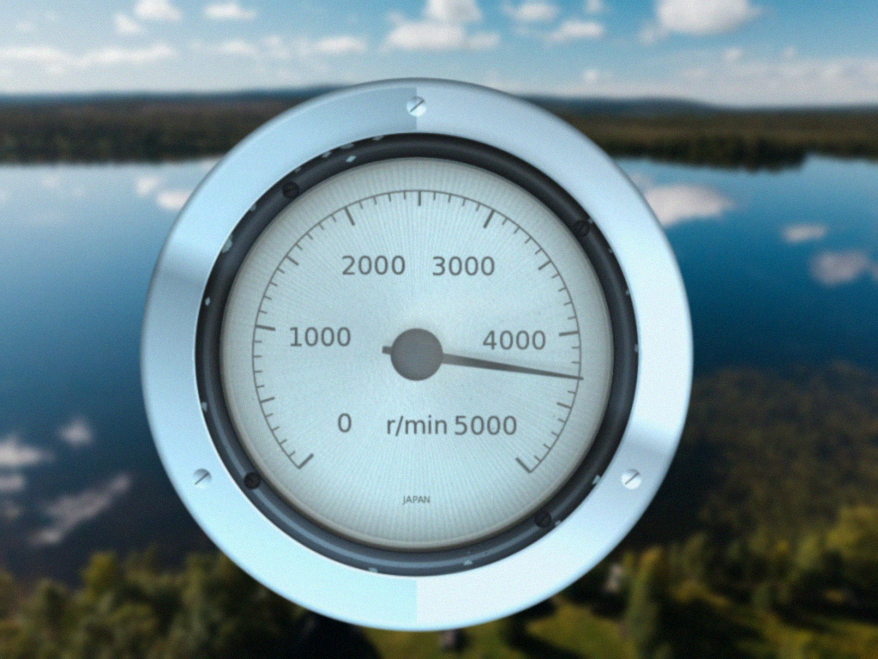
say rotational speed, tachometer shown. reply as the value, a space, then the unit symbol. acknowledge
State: 4300 rpm
